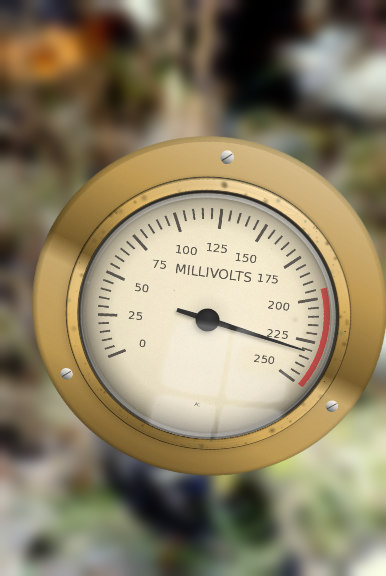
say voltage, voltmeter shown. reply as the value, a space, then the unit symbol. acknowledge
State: 230 mV
